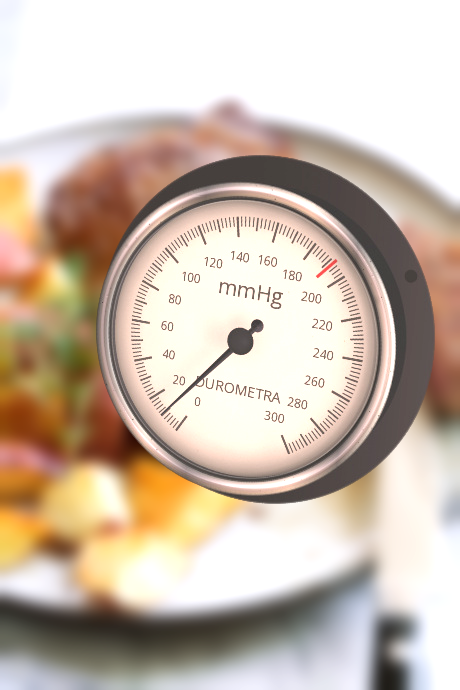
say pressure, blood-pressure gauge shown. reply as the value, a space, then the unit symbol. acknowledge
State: 10 mmHg
